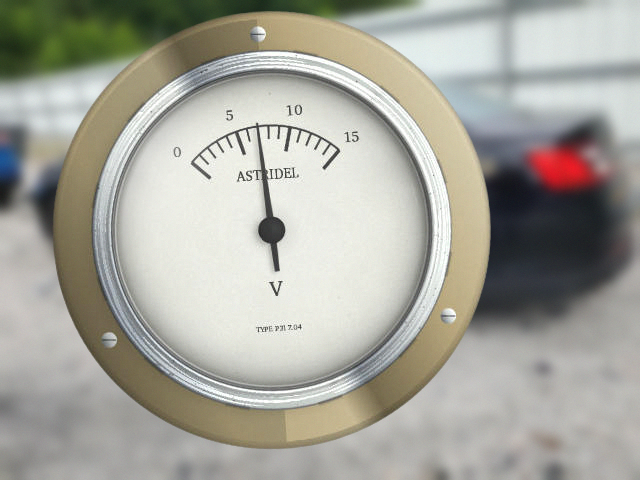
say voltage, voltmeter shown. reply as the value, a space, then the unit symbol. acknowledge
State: 7 V
